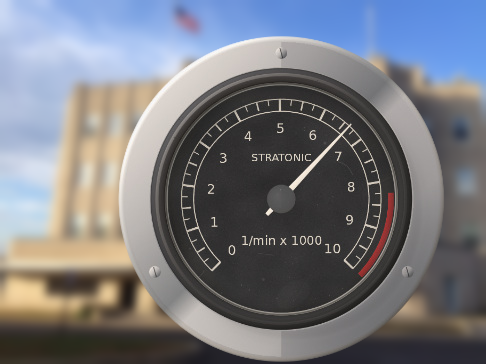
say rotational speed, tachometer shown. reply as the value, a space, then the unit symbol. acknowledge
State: 6625 rpm
